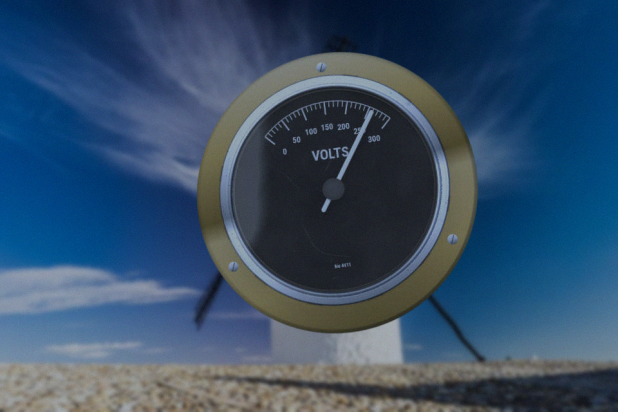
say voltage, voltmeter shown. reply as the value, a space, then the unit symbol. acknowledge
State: 260 V
